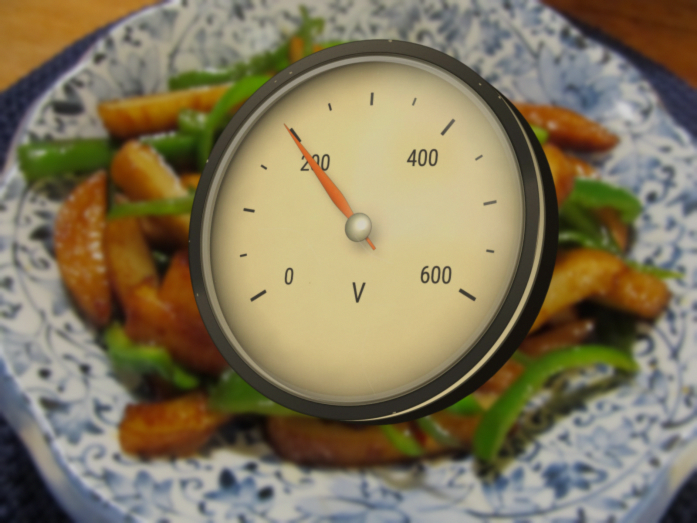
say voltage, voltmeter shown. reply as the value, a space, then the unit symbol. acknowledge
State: 200 V
